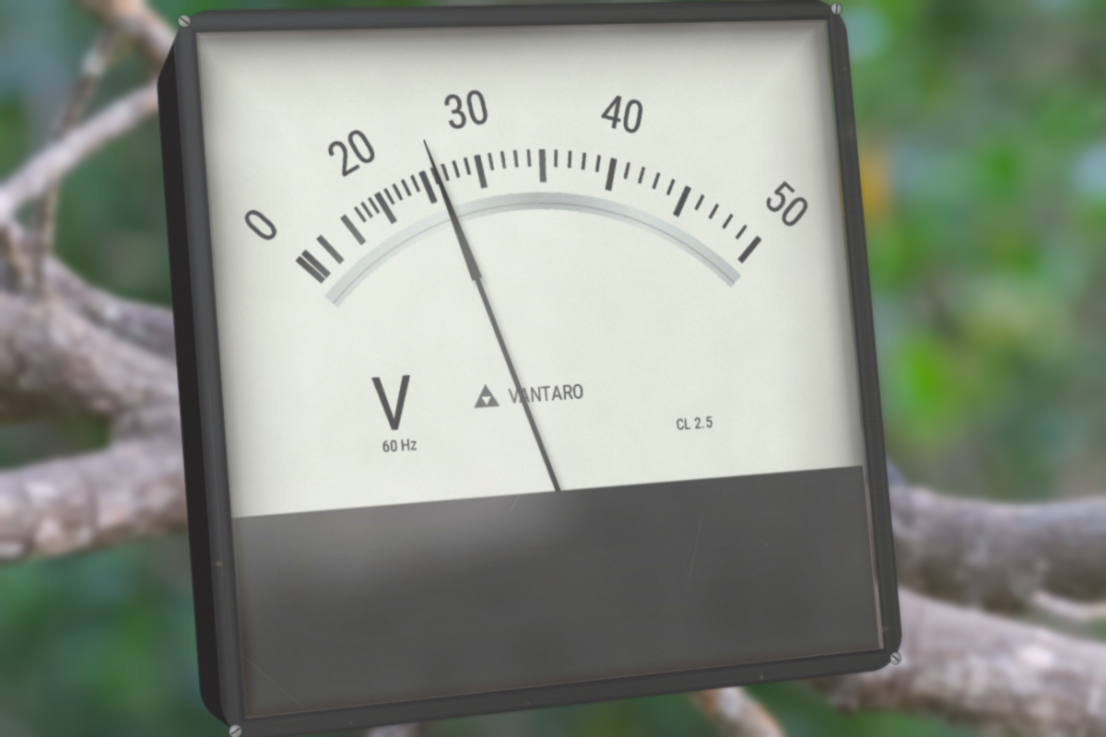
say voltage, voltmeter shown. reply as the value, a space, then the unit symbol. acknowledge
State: 26 V
